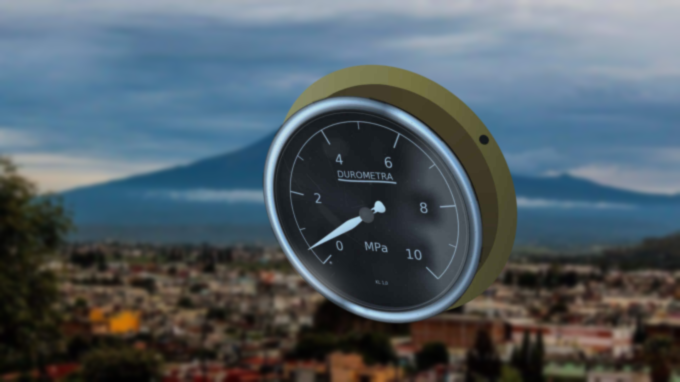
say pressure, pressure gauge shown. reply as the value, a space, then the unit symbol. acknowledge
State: 0.5 MPa
